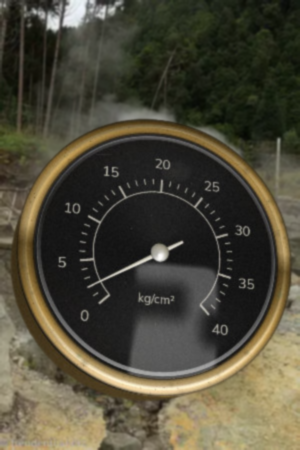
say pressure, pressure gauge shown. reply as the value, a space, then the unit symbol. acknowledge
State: 2 kg/cm²
